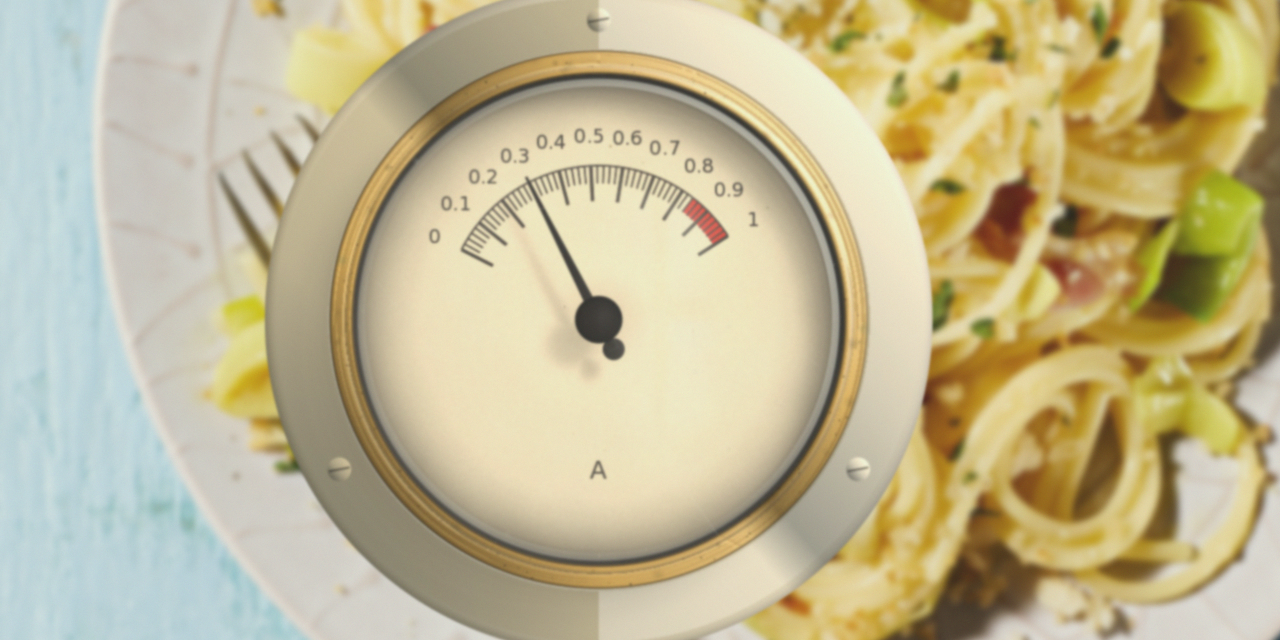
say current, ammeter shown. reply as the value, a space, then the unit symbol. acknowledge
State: 0.3 A
